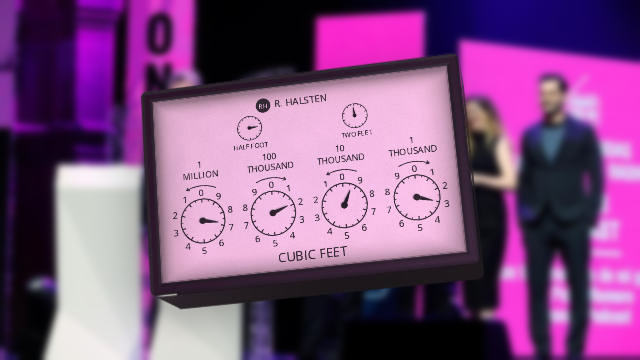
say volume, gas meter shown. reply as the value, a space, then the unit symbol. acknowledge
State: 719300 ft³
